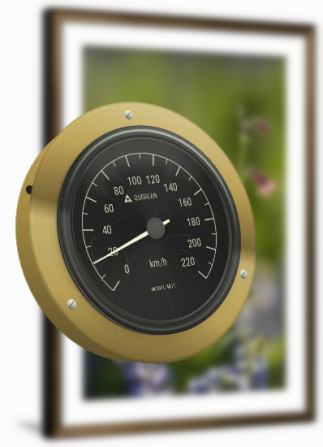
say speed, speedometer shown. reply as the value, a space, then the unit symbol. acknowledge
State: 20 km/h
